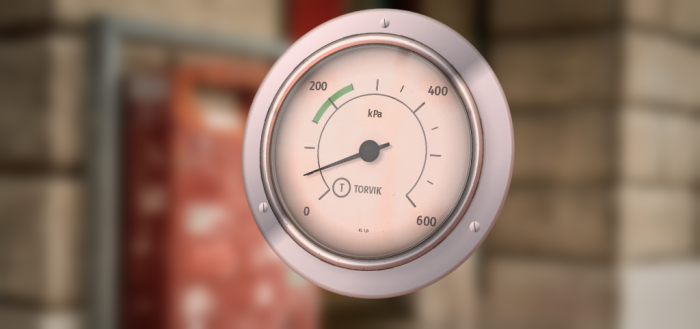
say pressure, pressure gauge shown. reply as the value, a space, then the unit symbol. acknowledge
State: 50 kPa
